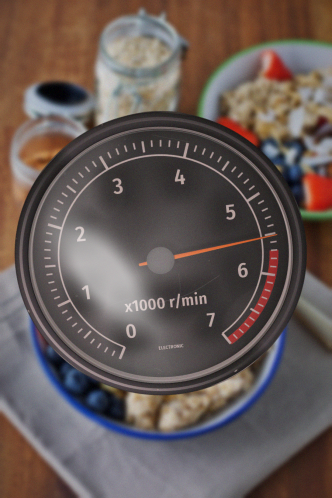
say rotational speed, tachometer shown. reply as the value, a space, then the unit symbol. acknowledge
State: 5500 rpm
